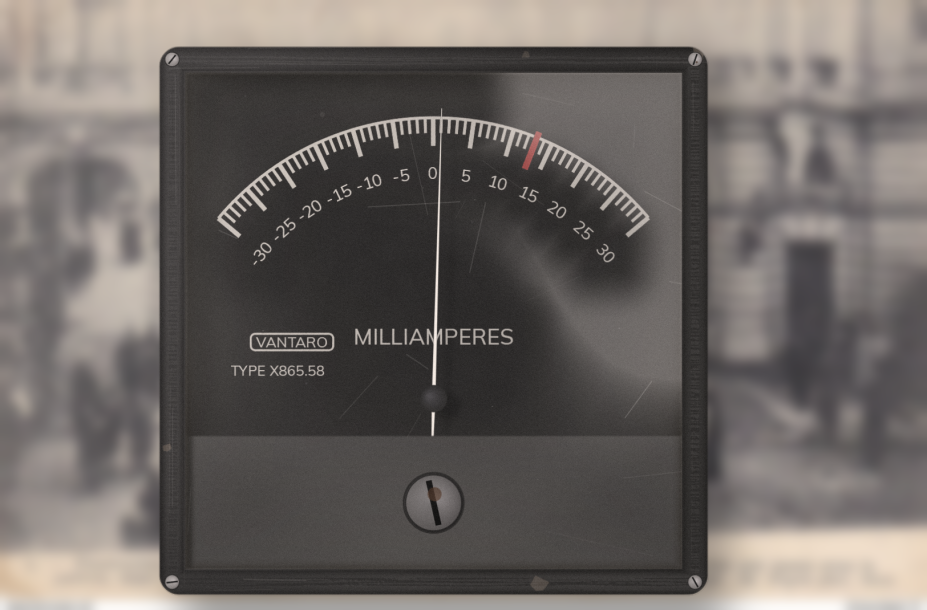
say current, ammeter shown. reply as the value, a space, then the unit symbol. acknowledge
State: 1 mA
